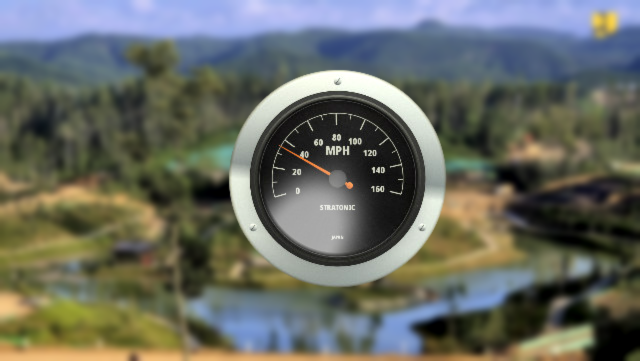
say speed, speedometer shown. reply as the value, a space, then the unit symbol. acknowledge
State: 35 mph
